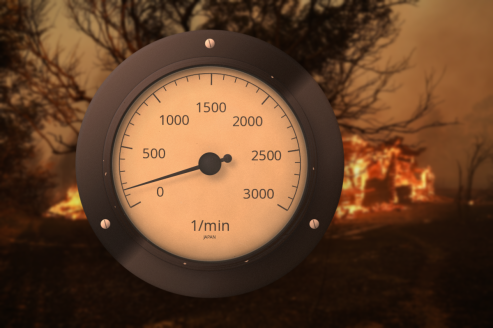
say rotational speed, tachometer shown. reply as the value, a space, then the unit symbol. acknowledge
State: 150 rpm
